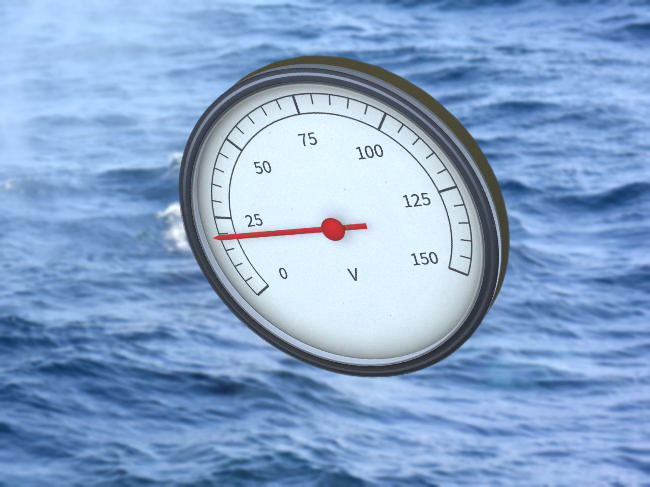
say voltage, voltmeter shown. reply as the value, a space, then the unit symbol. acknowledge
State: 20 V
